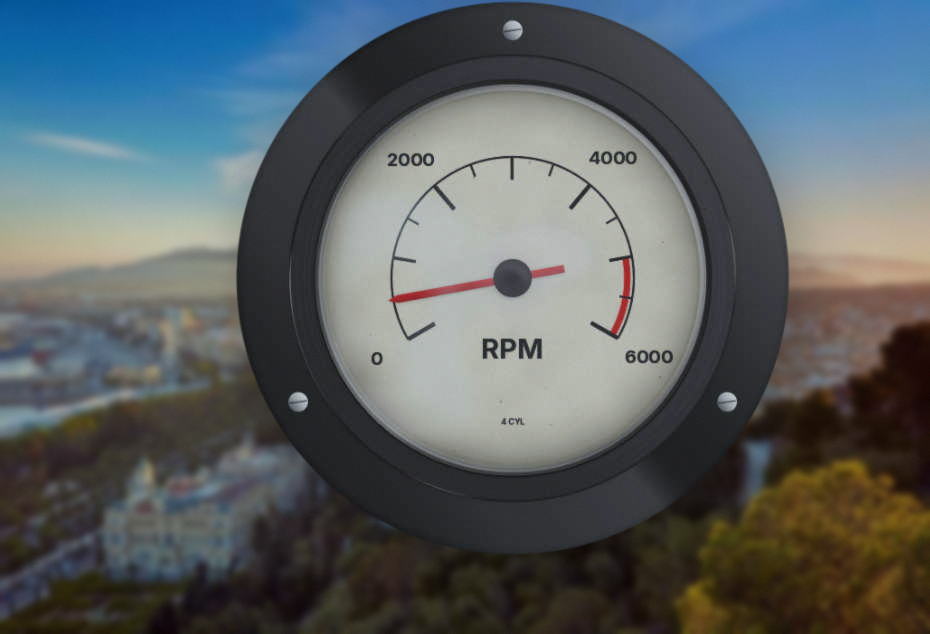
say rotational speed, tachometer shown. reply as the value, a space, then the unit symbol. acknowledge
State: 500 rpm
